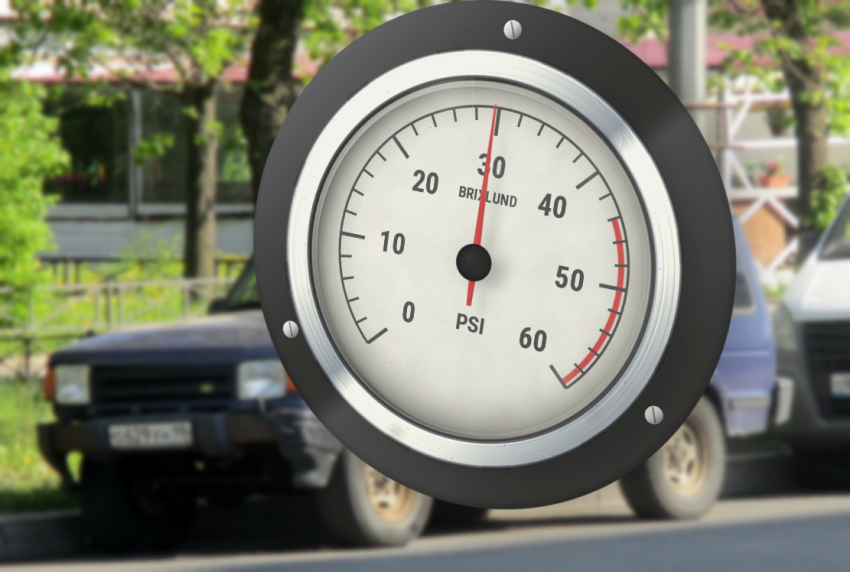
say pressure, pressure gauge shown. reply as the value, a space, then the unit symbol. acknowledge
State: 30 psi
